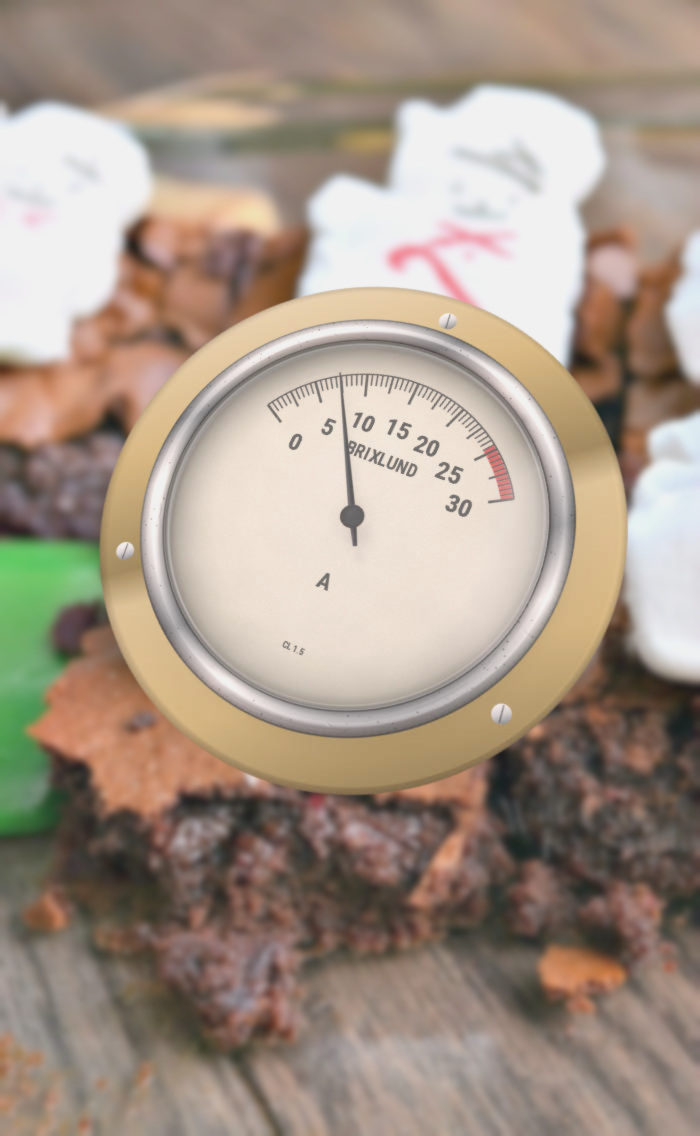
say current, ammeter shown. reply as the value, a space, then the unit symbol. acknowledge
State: 7.5 A
